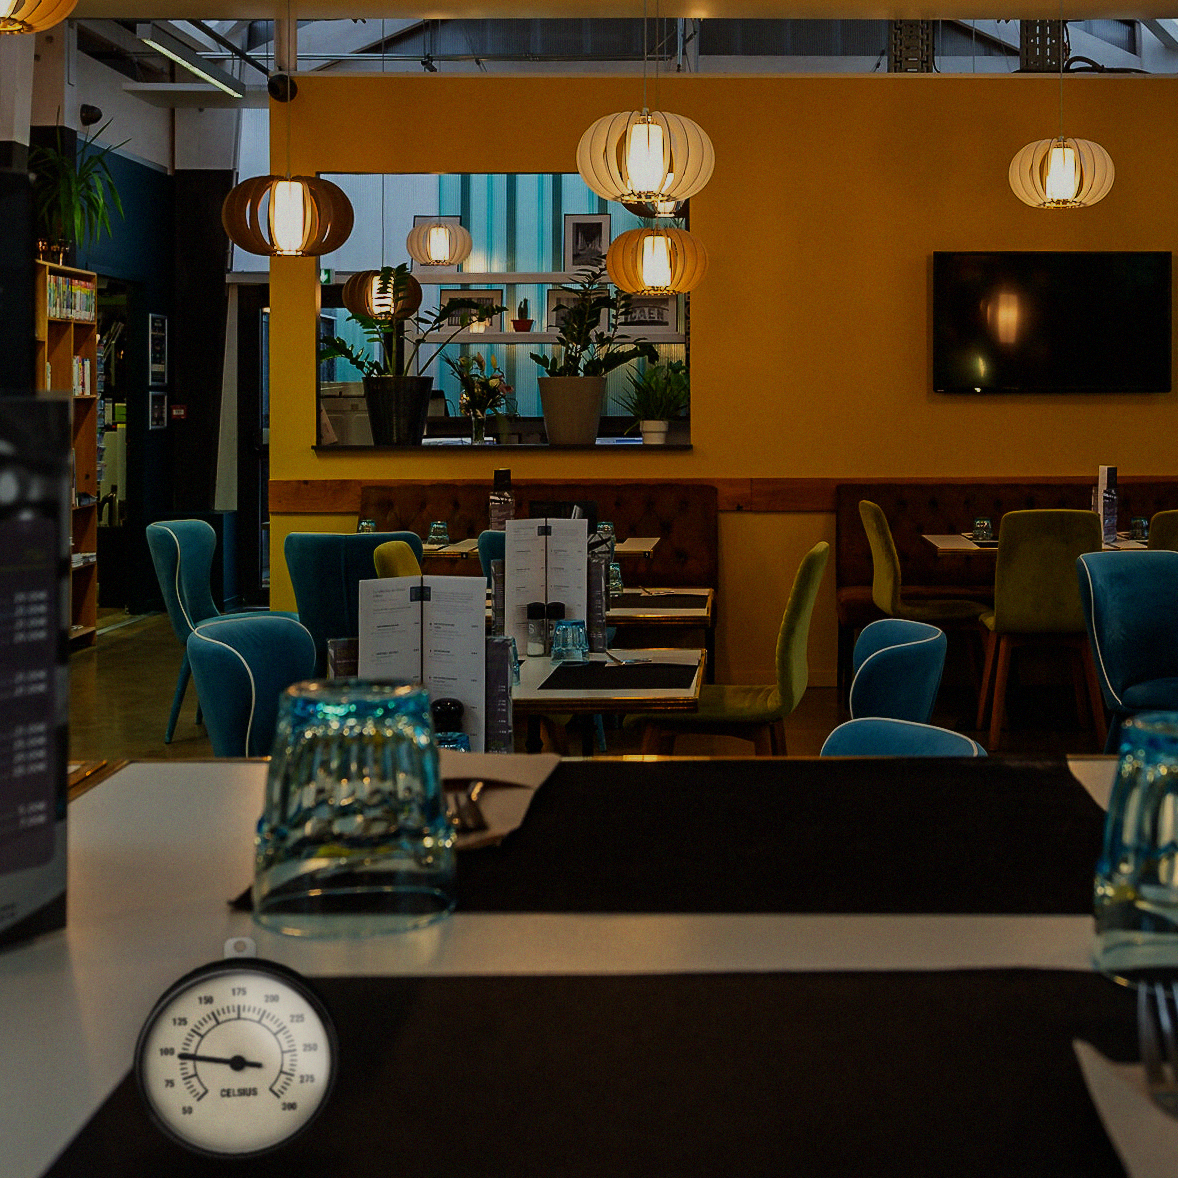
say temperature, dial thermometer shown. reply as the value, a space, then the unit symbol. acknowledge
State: 100 °C
